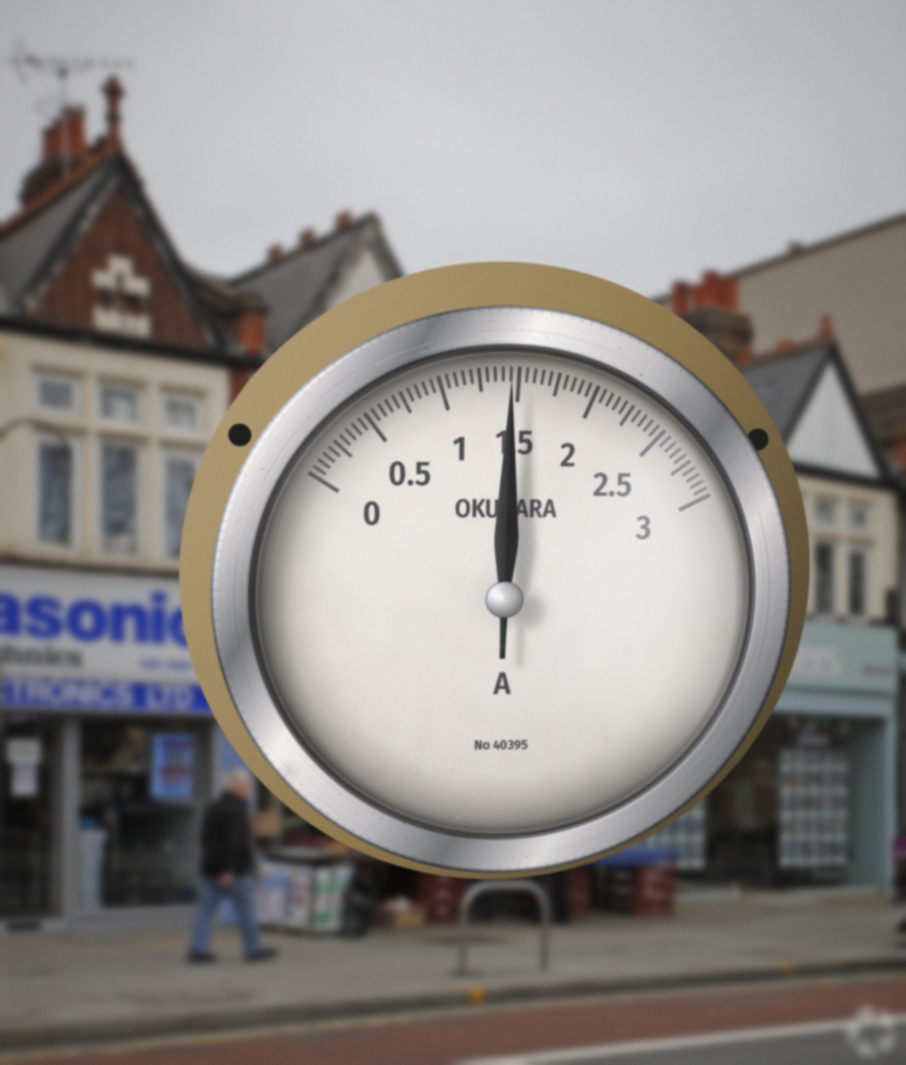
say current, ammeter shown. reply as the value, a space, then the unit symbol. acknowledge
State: 1.45 A
